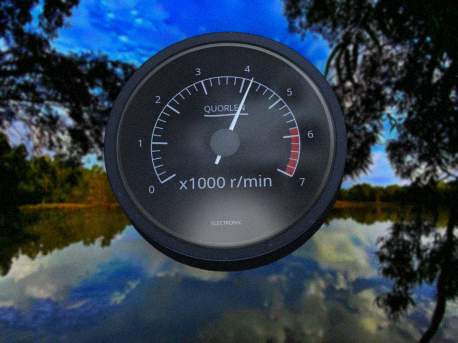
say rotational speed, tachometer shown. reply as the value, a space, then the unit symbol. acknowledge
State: 4200 rpm
